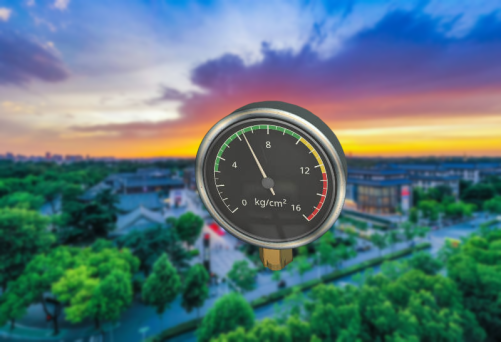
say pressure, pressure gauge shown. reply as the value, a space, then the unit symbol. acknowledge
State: 6.5 kg/cm²
